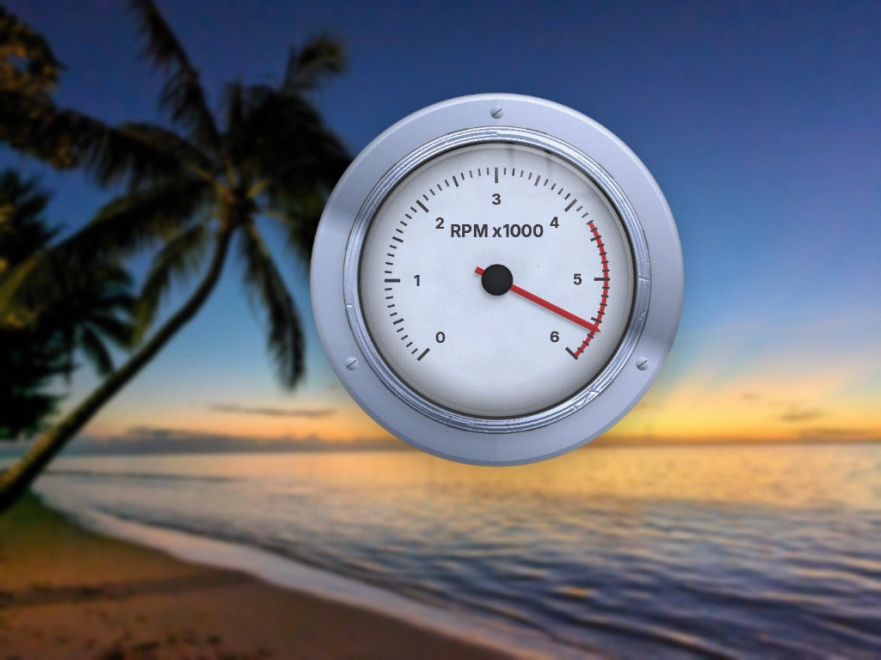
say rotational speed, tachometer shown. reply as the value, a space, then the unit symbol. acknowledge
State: 5600 rpm
